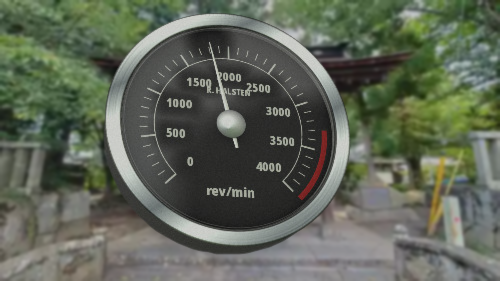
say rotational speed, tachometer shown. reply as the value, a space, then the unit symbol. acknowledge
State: 1800 rpm
